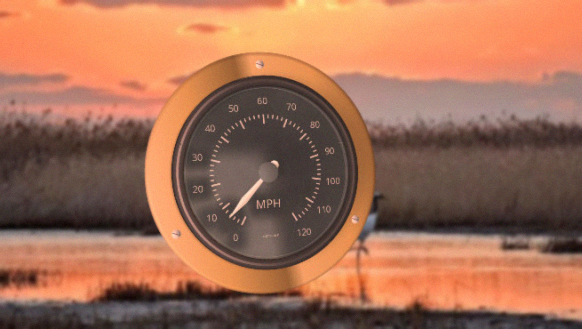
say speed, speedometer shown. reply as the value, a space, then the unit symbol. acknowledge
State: 6 mph
